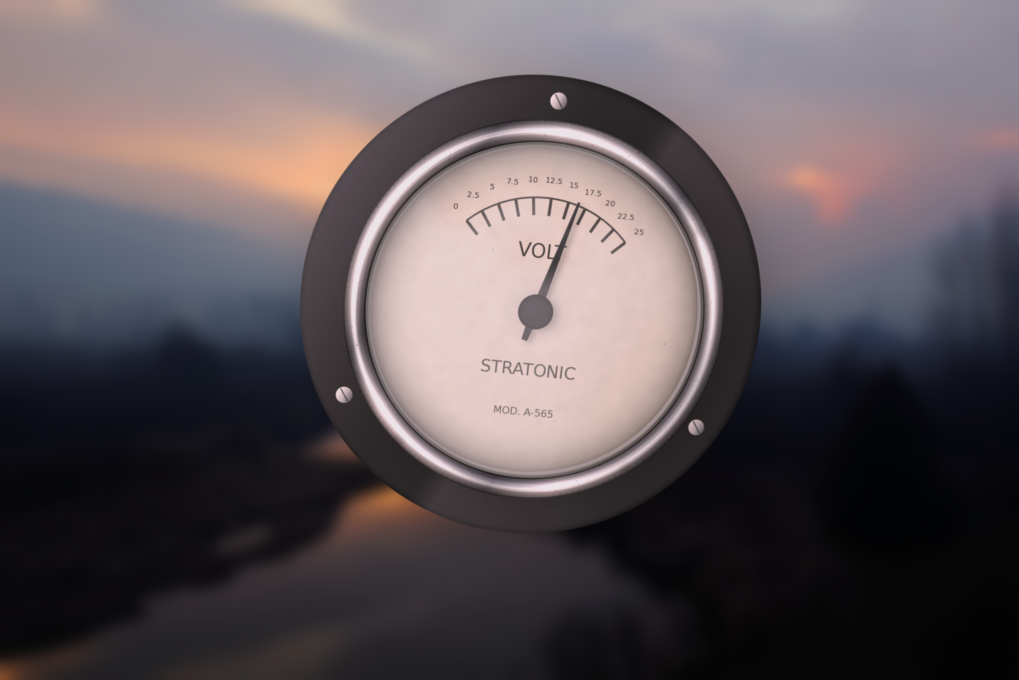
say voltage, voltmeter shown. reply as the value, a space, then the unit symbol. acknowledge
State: 16.25 V
